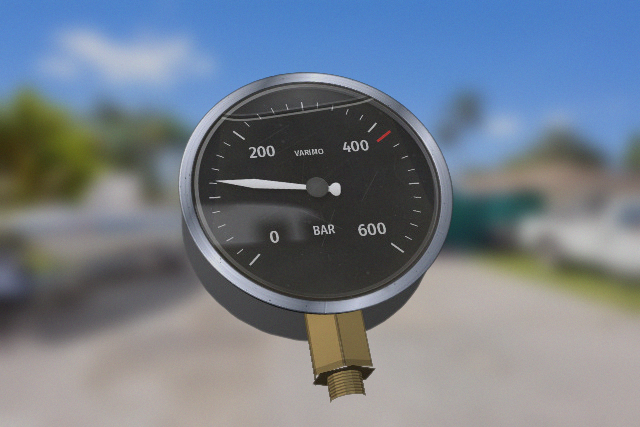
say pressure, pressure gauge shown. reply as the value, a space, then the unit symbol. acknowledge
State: 120 bar
